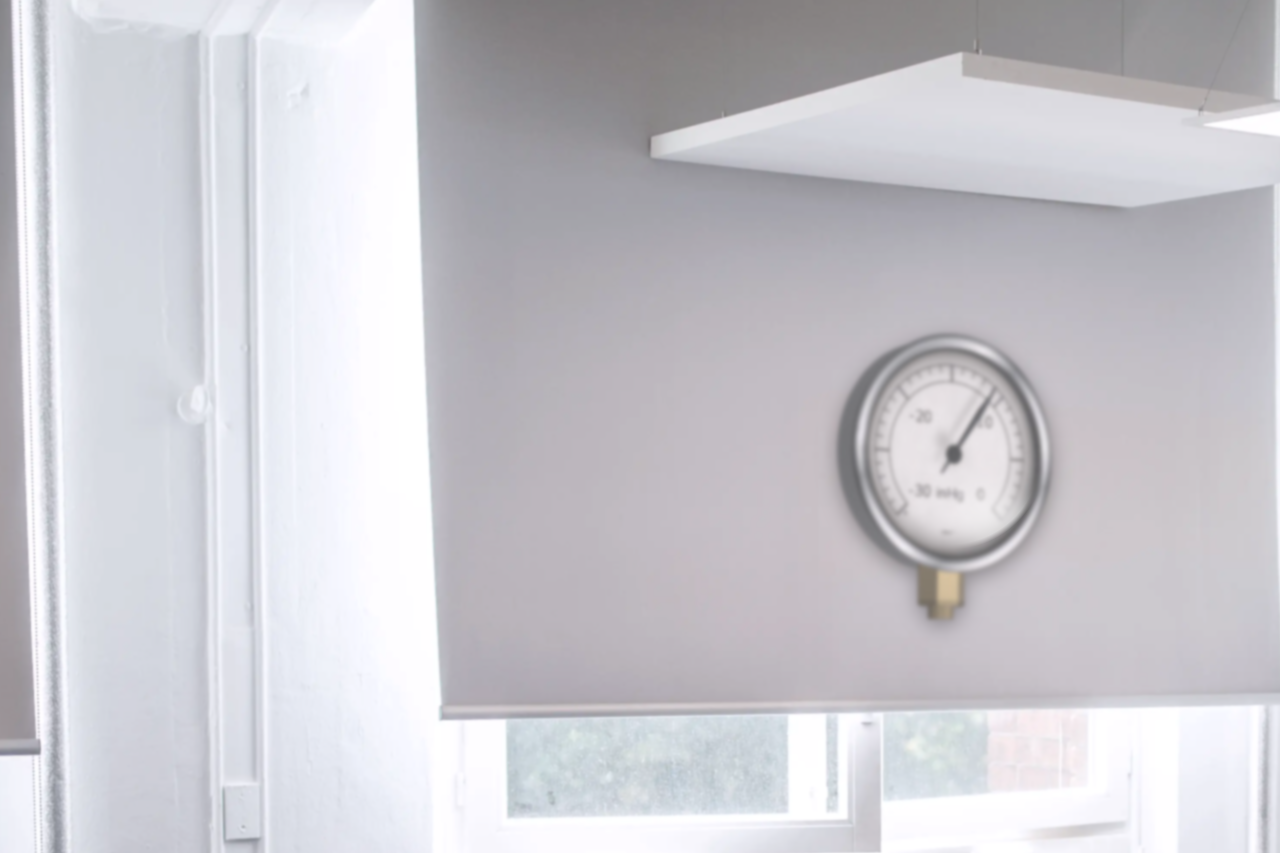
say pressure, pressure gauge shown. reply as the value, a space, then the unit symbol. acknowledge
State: -11 inHg
